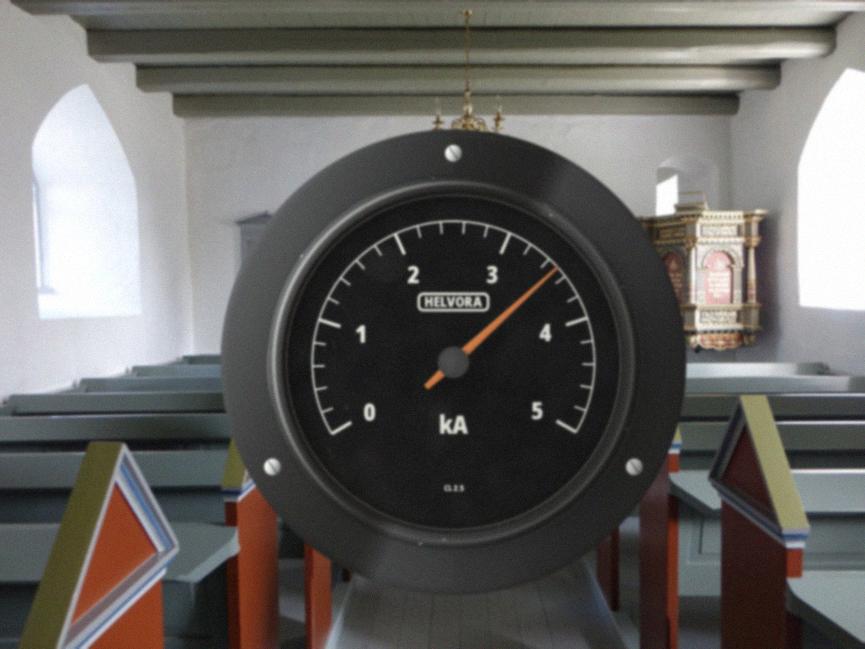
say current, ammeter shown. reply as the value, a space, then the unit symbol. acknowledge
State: 3.5 kA
